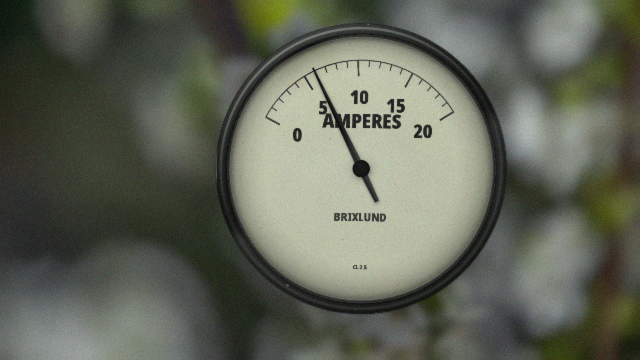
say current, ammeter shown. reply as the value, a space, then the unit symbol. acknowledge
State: 6 A
